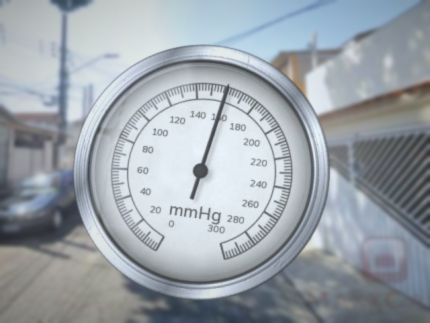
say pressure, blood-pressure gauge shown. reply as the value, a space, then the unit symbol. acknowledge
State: 160 mmHg
